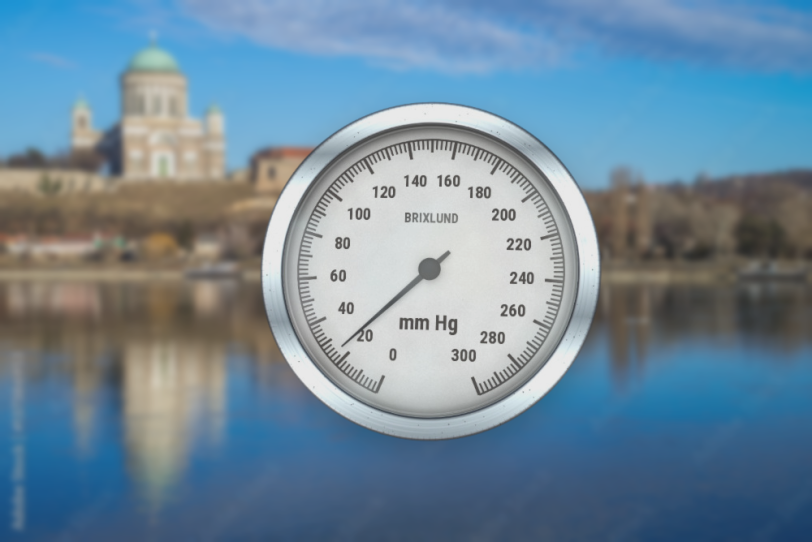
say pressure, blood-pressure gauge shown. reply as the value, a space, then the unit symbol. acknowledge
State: 24 mmHg
